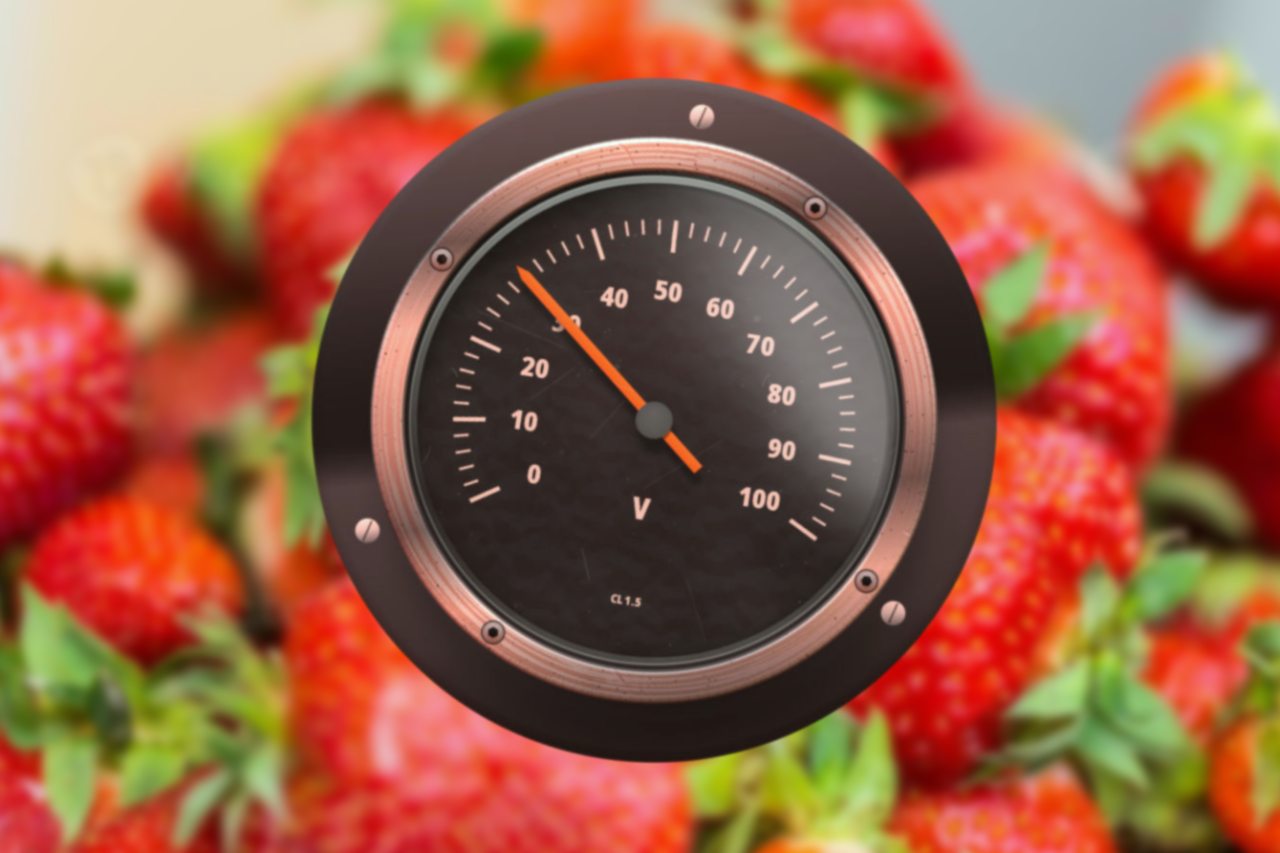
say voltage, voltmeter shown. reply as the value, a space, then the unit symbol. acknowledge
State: 30 V
